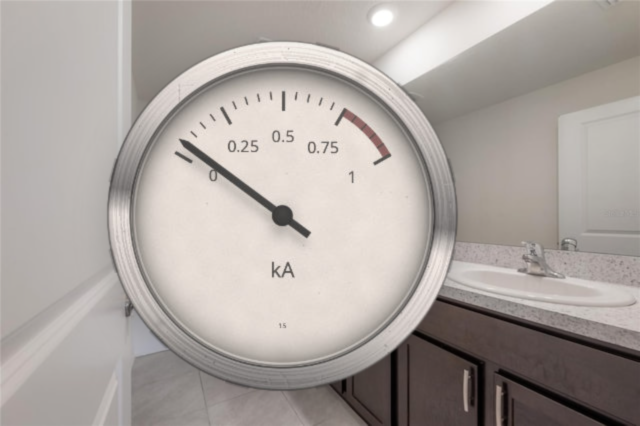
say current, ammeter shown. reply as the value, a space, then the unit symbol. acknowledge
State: 0.05 kA
